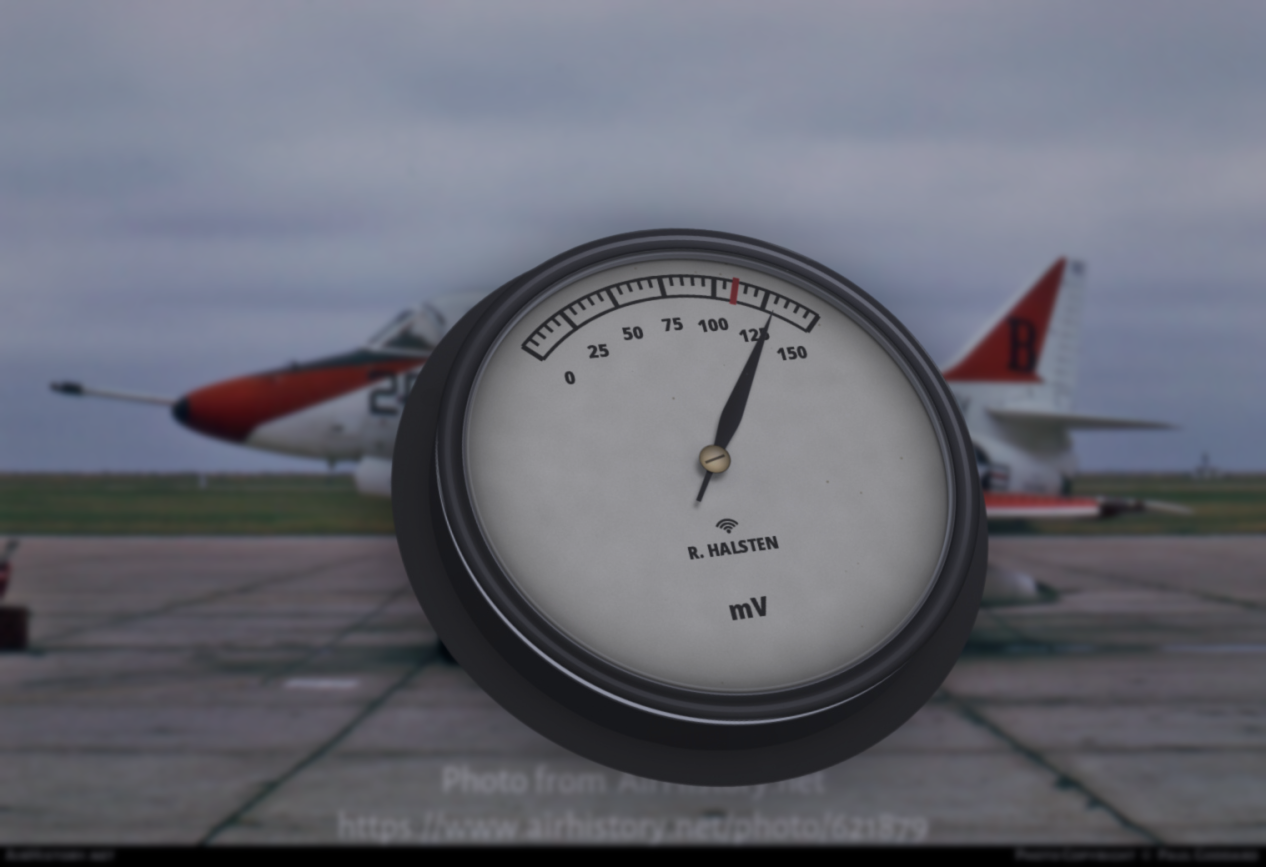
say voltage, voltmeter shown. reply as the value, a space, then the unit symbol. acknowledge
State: 130 mV
